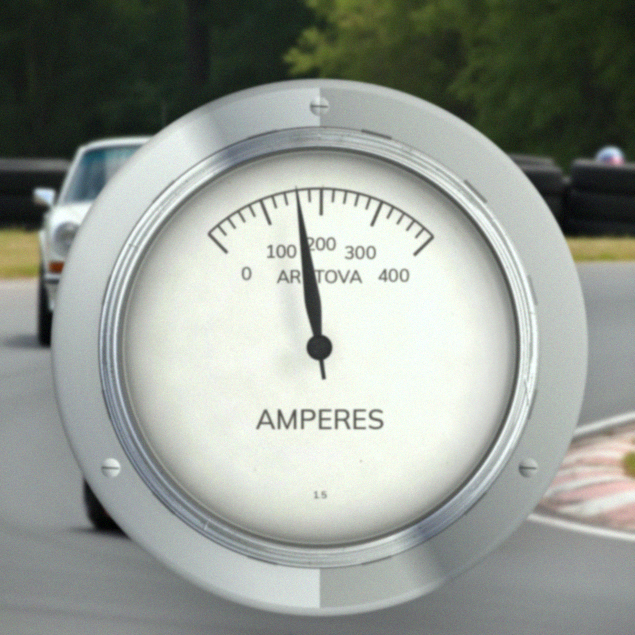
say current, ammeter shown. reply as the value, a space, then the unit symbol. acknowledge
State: 160 A
